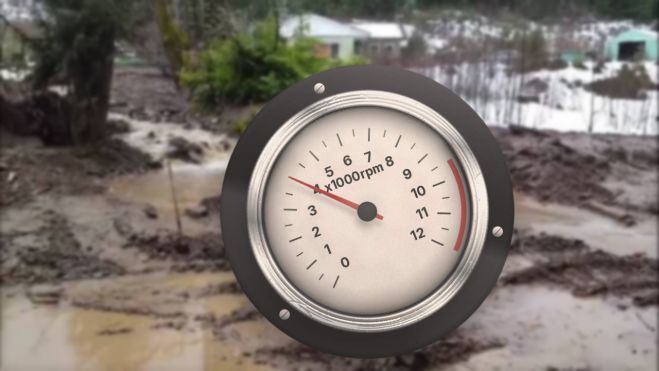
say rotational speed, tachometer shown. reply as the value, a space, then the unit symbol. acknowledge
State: 4000 rpm
